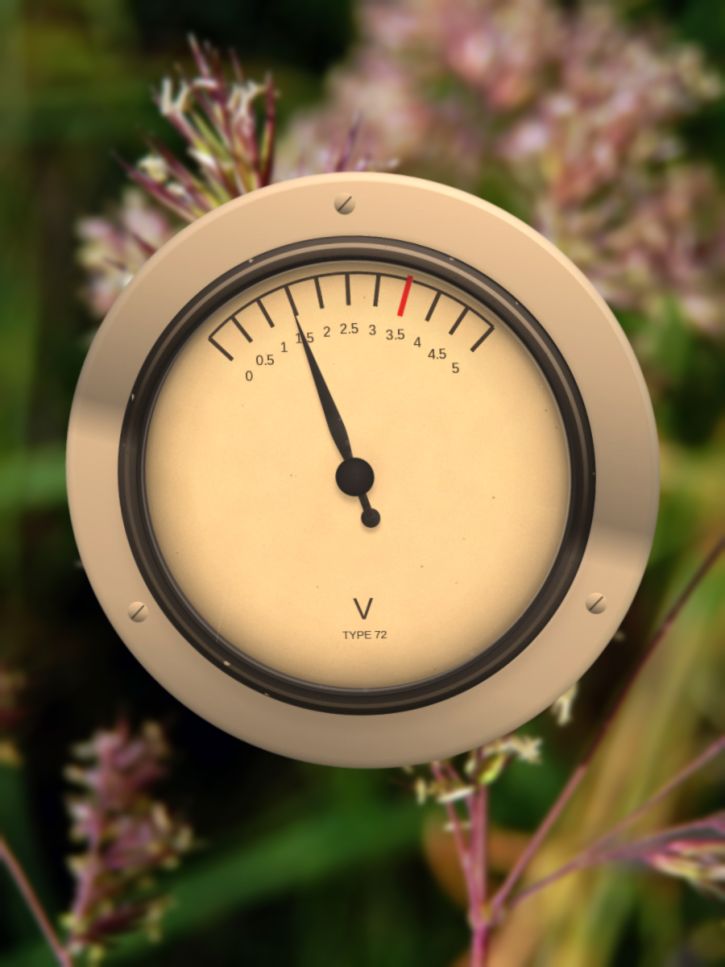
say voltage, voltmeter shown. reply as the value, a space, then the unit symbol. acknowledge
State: 1.5 V
